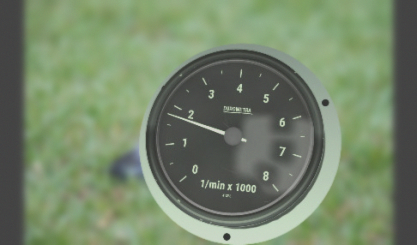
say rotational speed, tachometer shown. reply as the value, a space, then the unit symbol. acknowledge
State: 1750 rpm
